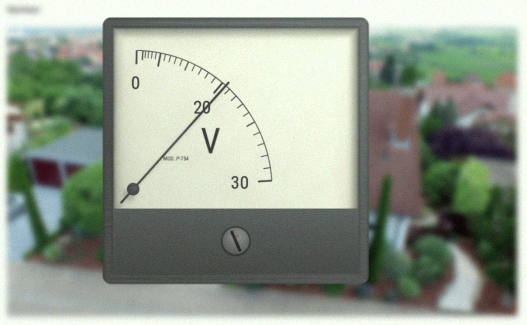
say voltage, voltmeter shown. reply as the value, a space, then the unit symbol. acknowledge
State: 20.5 V
